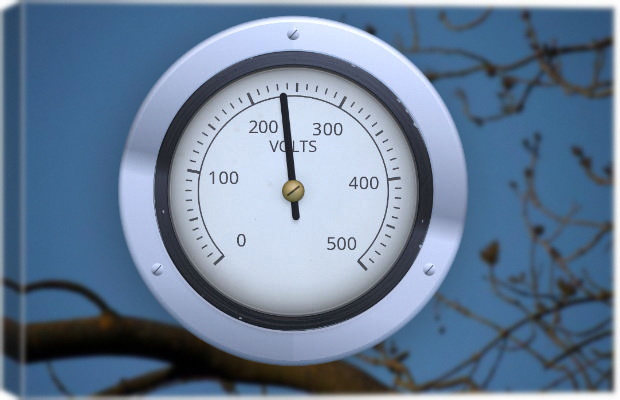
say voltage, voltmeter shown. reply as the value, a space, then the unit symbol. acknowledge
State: 235 V
